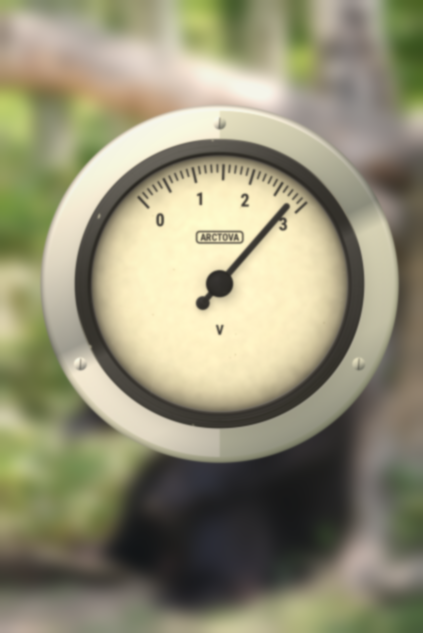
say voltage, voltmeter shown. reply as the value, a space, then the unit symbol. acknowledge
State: 2.8 V
